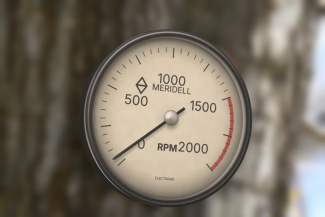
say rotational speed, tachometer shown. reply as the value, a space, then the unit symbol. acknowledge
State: 50 rpm
